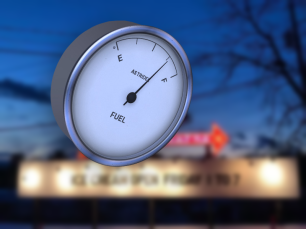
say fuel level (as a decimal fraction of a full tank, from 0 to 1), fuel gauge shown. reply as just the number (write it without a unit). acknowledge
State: 0.75
